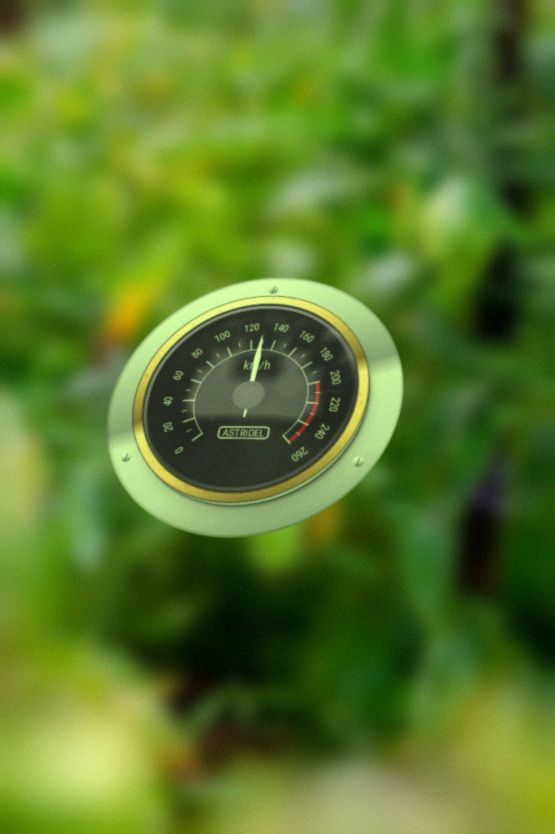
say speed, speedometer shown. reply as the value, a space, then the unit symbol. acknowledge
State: 130 km/h
